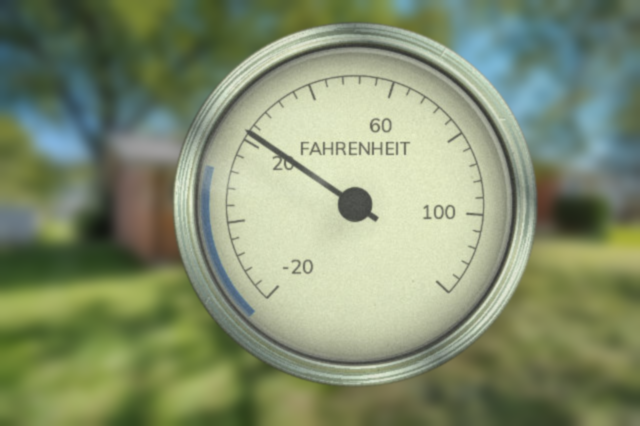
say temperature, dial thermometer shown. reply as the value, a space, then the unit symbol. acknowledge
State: 22 °F
